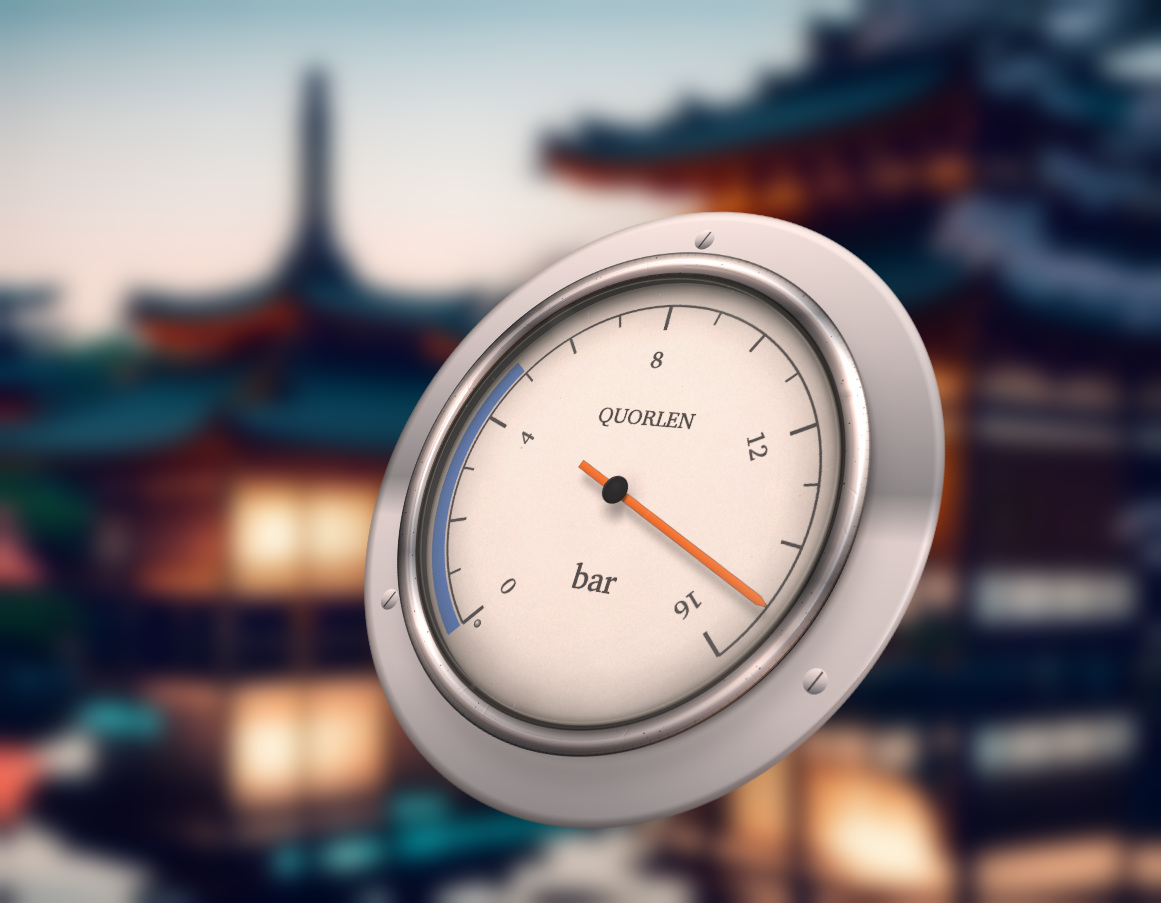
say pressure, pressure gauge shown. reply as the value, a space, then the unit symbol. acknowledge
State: 15 bar
